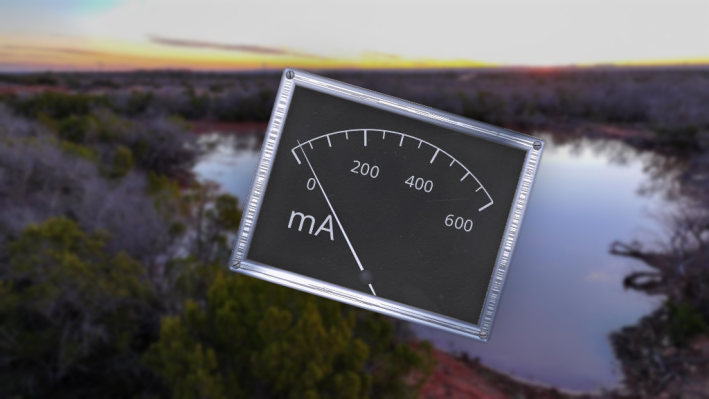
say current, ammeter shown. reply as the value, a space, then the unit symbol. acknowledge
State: 25 mA
